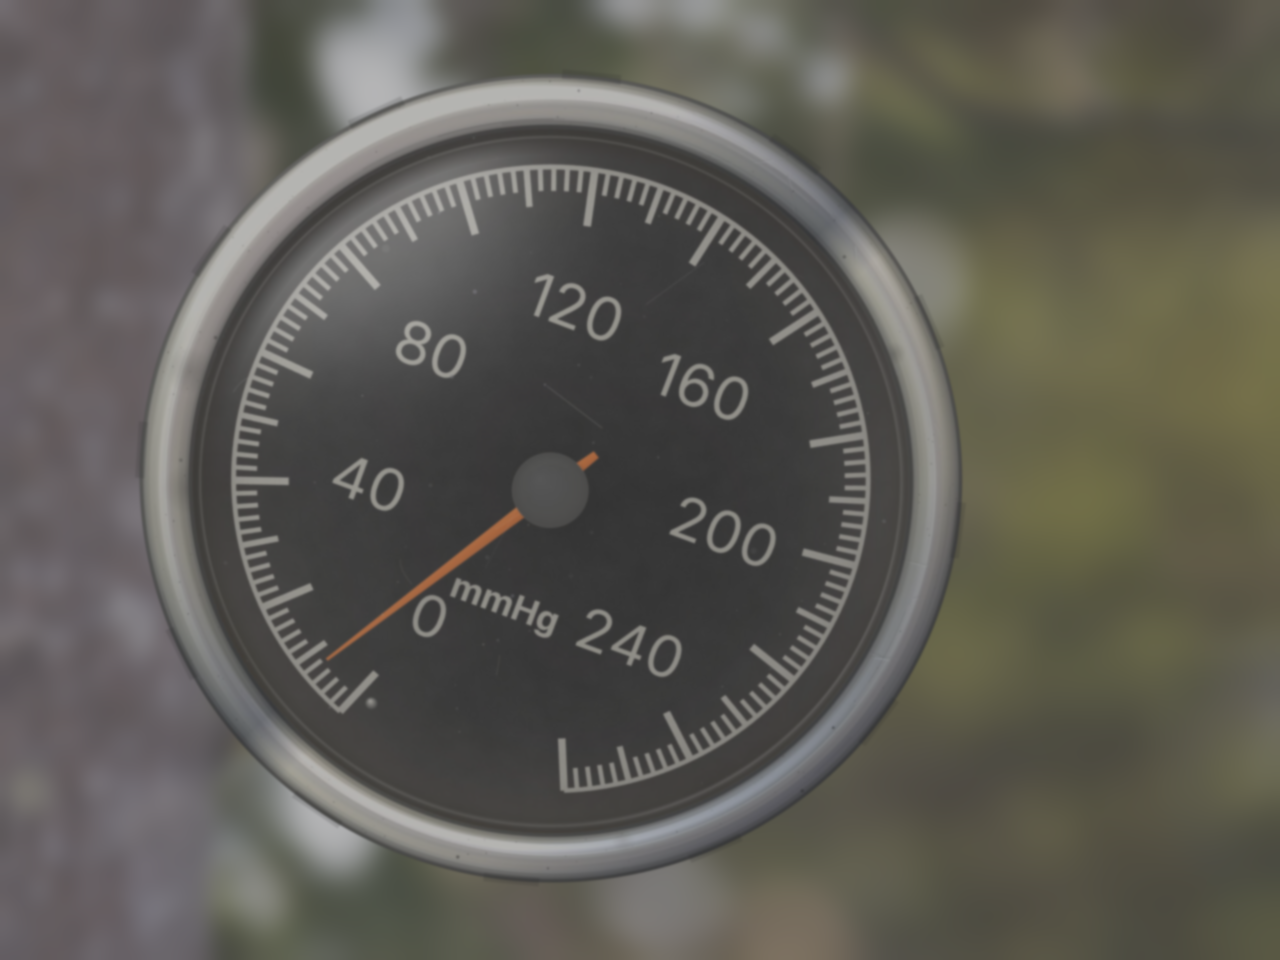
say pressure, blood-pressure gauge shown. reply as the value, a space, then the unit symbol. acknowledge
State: 8 mmHg
